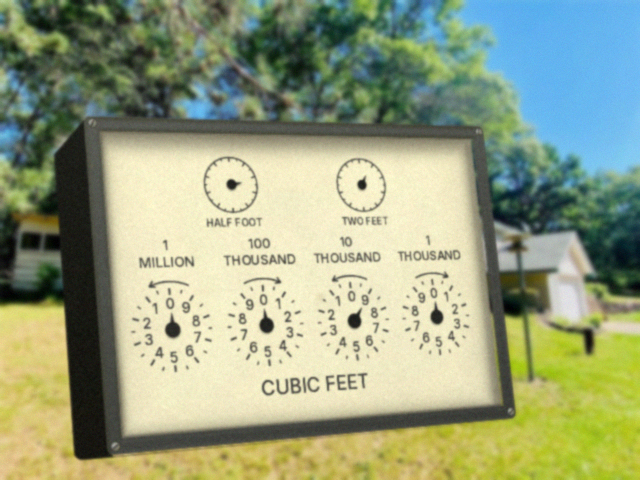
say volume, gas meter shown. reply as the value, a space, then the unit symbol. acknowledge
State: 999000 ft³
